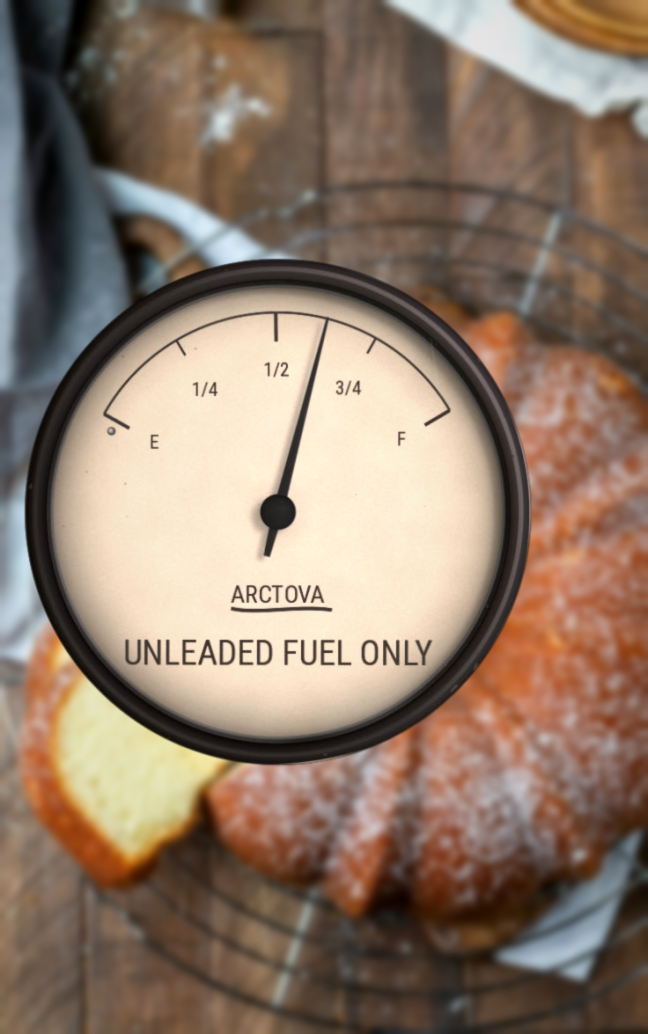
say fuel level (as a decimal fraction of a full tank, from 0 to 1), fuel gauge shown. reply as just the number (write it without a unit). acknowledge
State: 0.625
